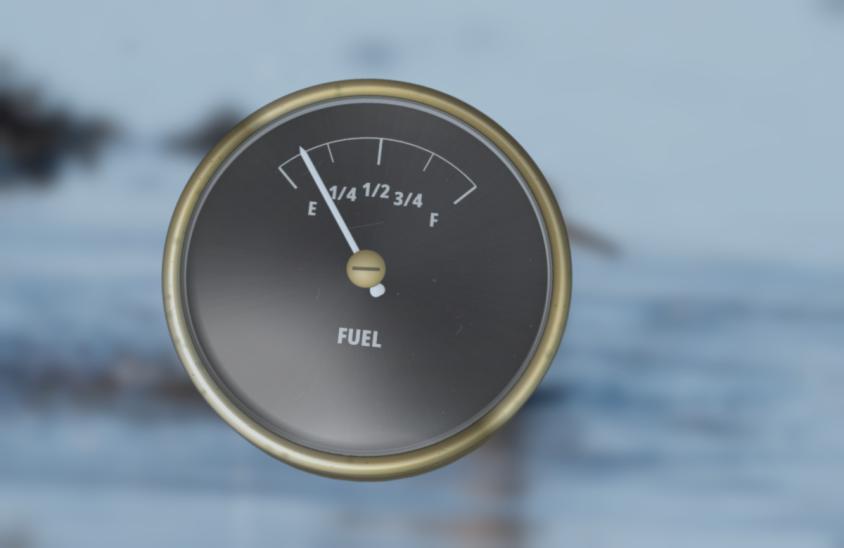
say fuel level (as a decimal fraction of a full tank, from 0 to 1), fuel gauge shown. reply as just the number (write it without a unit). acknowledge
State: 0.125
